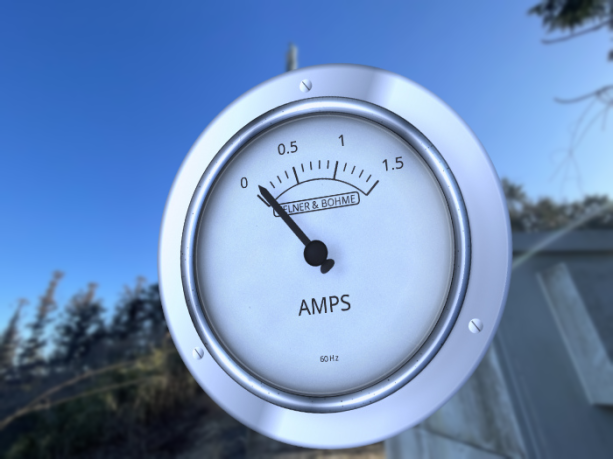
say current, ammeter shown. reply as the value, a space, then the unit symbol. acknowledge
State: 0.1 A
